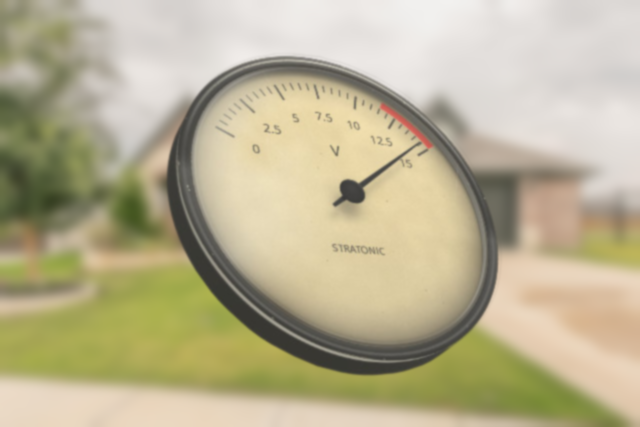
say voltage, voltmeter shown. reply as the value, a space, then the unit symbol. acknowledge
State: 14.5 V
